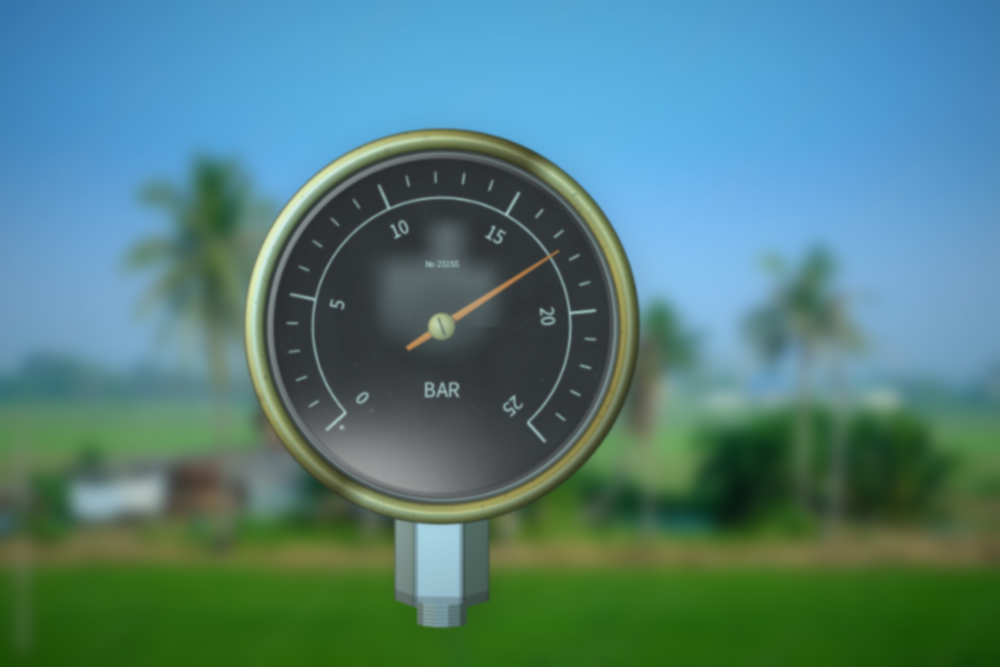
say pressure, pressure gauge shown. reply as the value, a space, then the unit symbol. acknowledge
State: 17.5 bar
